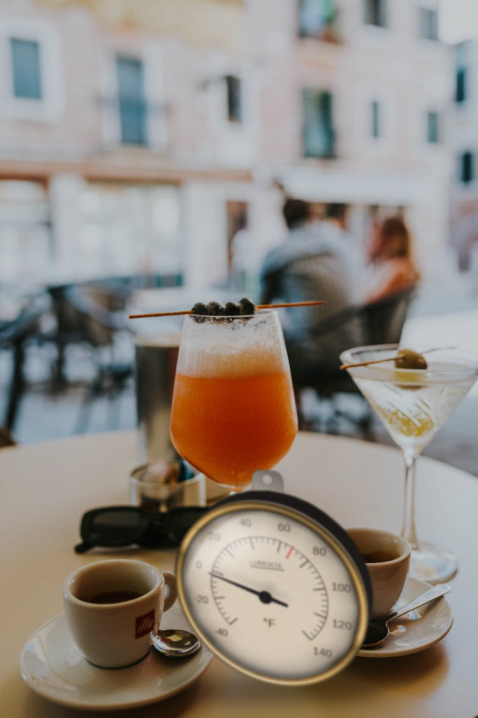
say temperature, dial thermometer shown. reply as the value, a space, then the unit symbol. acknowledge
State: 0 °F
